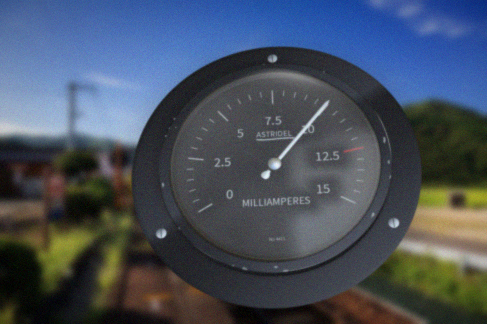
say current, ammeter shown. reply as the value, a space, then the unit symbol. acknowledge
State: 10 mA
